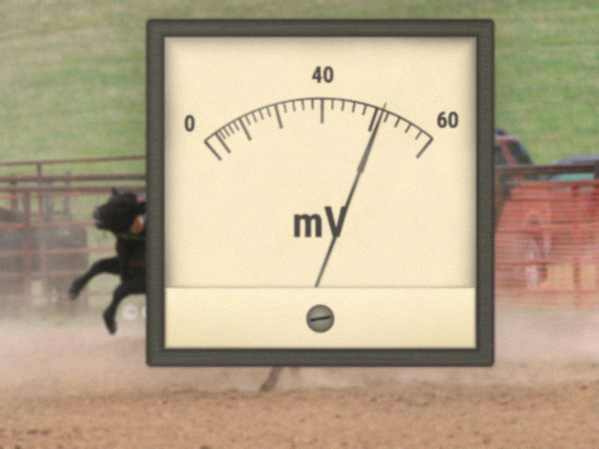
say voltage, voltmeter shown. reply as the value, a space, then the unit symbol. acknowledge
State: 51 mV
